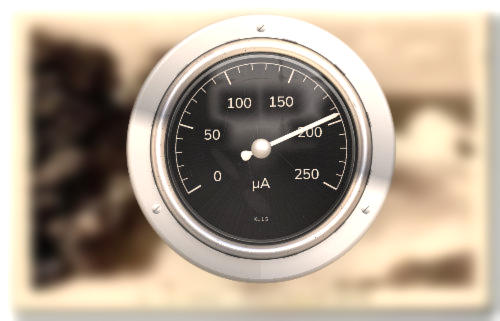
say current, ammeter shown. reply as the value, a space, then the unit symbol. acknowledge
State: 195 µA
